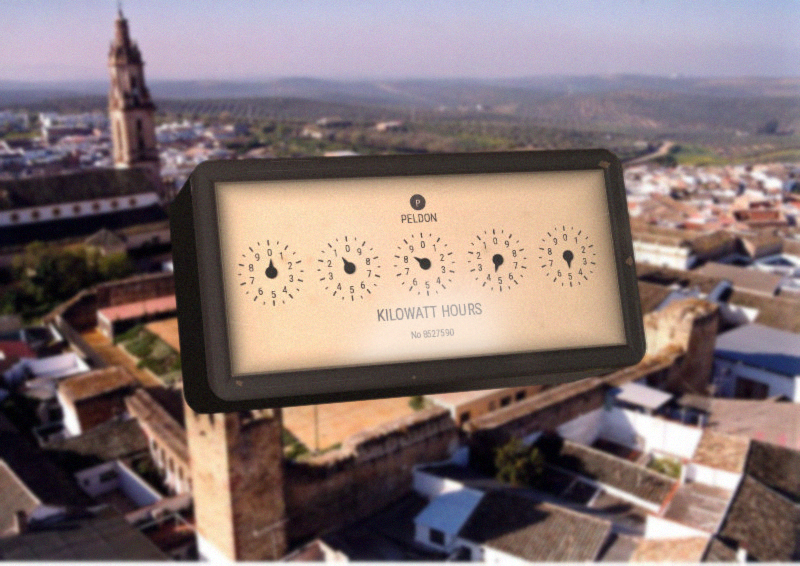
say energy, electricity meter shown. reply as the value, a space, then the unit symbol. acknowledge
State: 845 kWh
